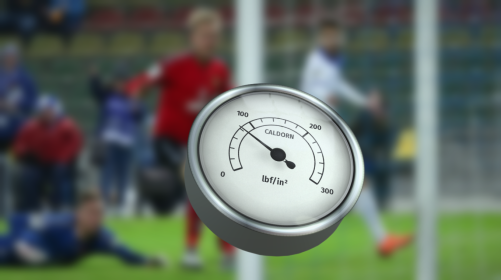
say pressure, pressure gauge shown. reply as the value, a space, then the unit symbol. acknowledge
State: 80 psi
